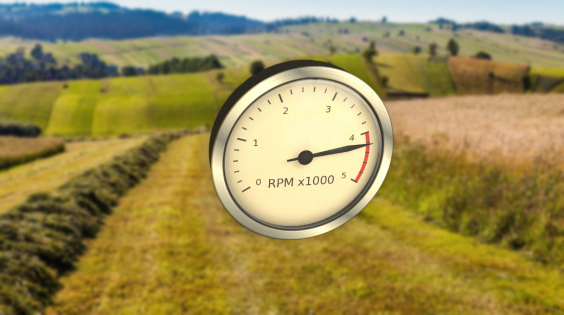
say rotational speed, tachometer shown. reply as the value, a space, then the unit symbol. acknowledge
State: 4200 rpm
